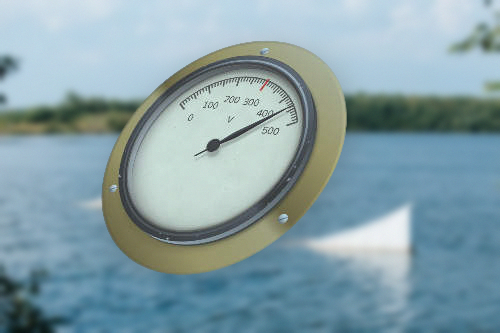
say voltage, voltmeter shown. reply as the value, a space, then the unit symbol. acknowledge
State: 450 V
